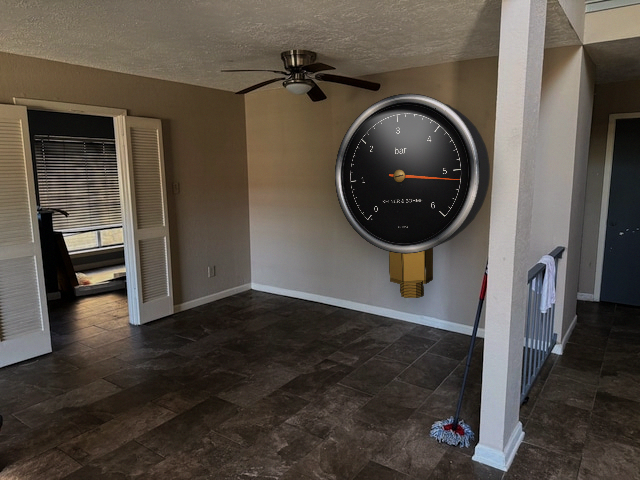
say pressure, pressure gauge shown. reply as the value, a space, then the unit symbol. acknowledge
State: 5.2 bar
